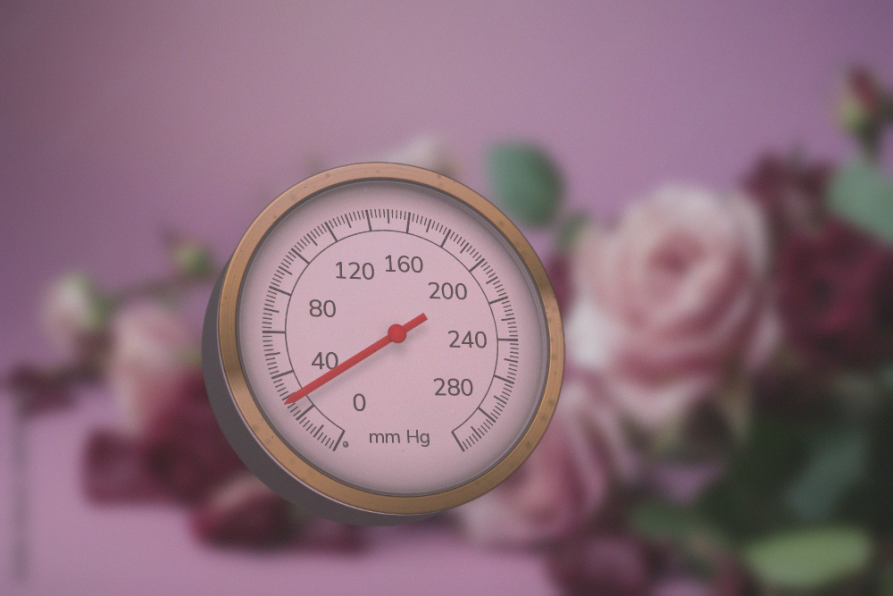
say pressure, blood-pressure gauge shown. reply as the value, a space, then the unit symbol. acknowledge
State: 28 mmHg
